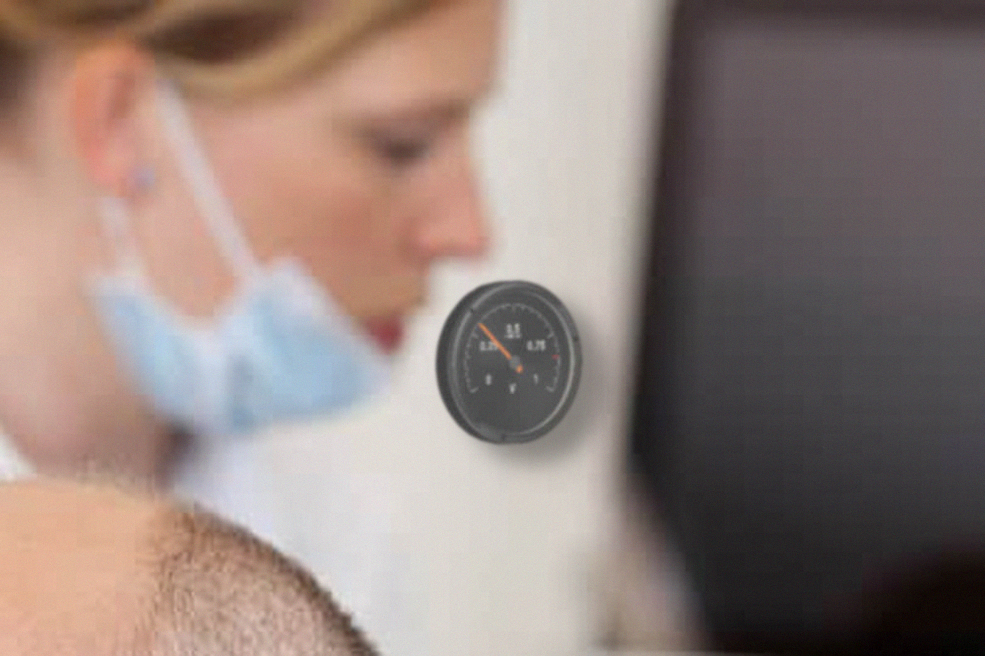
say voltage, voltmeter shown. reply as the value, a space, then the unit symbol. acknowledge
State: 0.3 V
